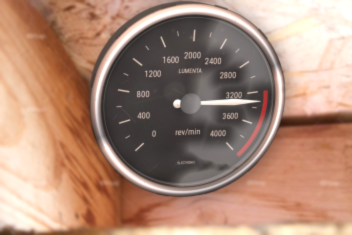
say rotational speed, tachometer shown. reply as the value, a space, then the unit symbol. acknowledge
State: 3300 rpm
